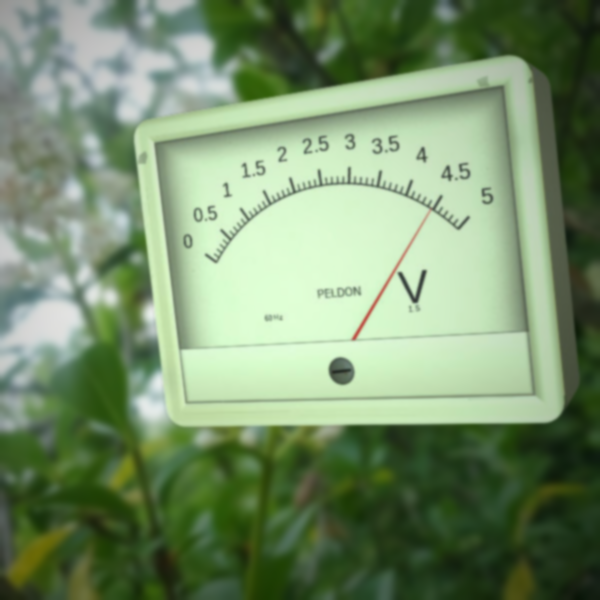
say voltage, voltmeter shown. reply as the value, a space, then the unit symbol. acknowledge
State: 4.5 V
